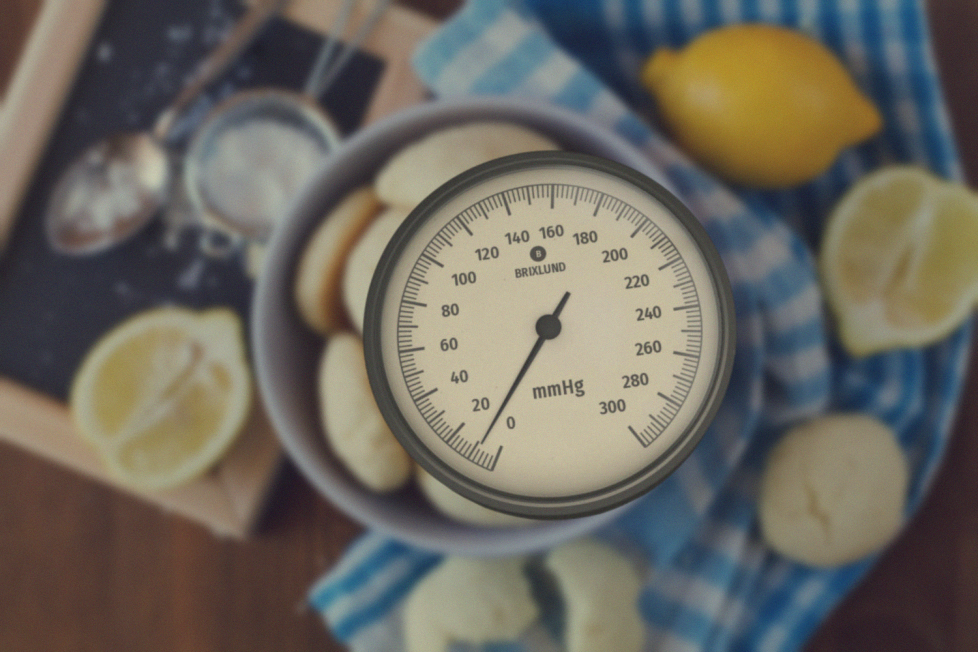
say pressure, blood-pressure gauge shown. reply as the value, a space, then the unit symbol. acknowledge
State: 8 mmHg
